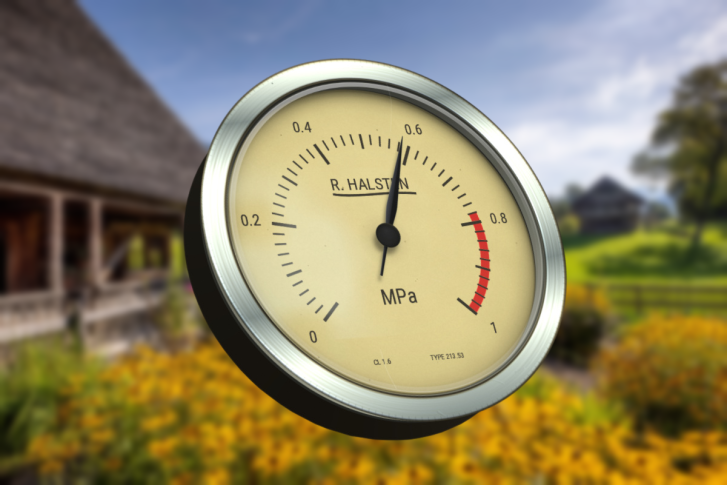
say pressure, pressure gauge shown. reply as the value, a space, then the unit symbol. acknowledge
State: 0.58 MPa
